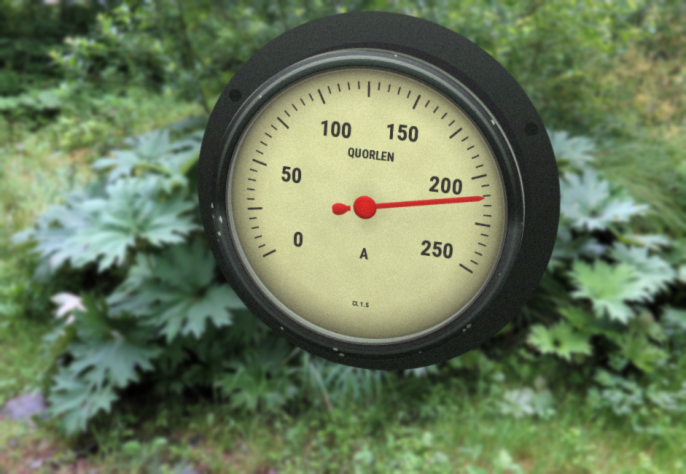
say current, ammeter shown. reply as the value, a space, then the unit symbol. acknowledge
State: 210 A
